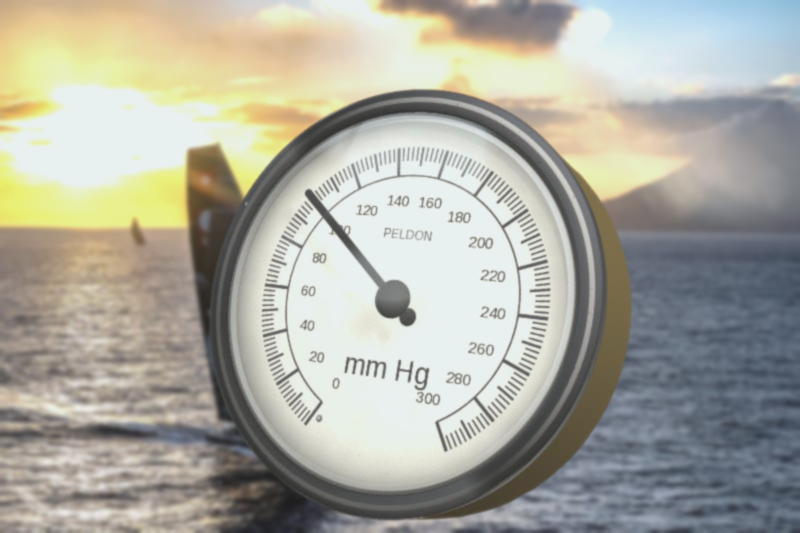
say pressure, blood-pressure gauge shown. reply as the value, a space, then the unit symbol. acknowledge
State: 100 mmHg
